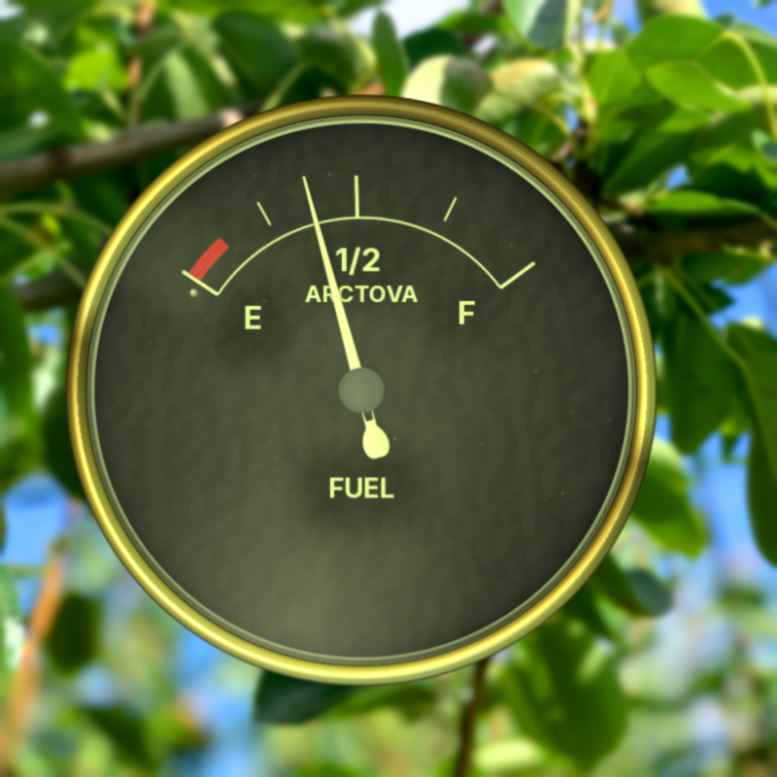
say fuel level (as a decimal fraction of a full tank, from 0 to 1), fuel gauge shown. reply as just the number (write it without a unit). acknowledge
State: 0.375
